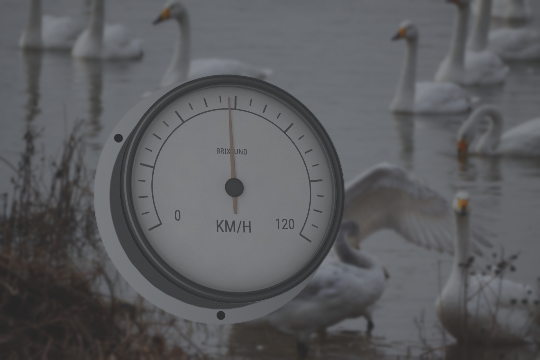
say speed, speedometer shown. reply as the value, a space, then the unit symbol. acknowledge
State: 57.5 km/h
